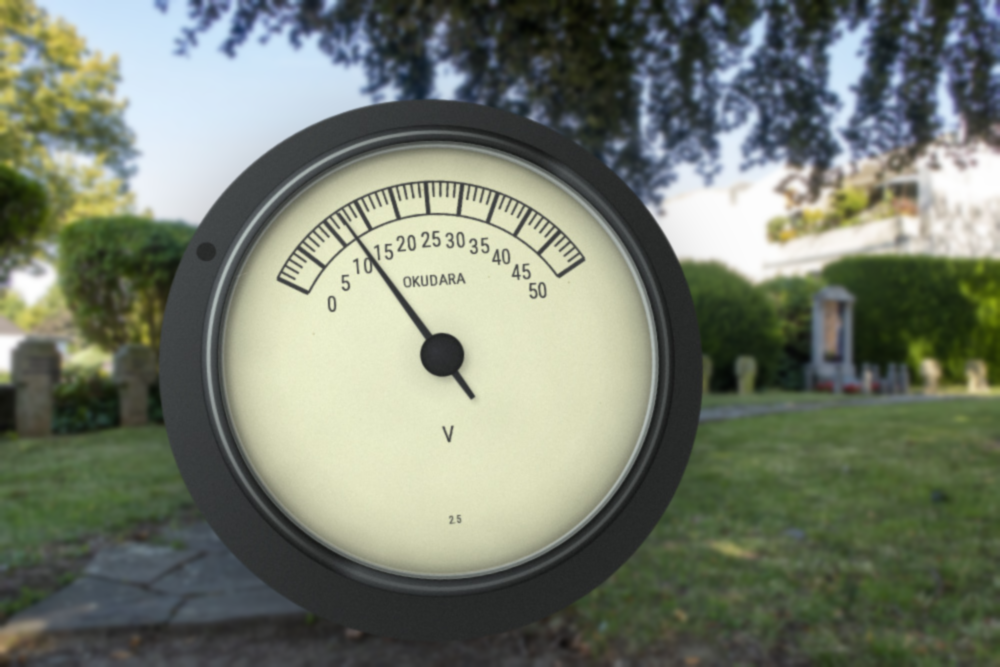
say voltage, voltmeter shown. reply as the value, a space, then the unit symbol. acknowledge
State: 12 V
